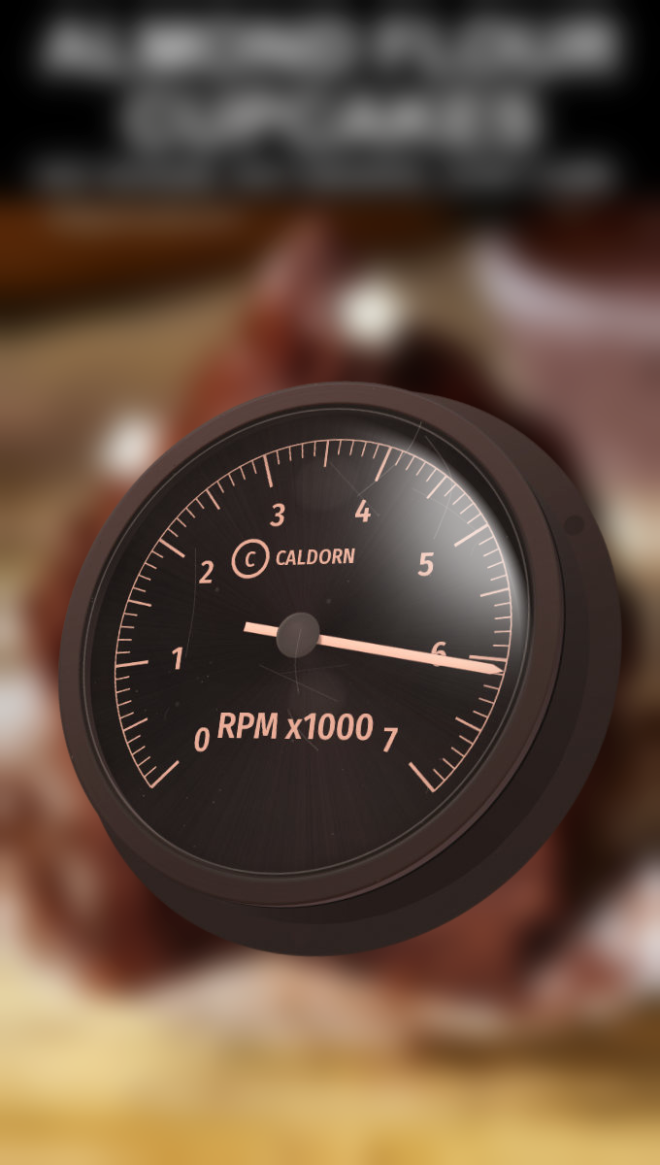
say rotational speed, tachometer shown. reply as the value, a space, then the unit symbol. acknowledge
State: 6100 rpm
